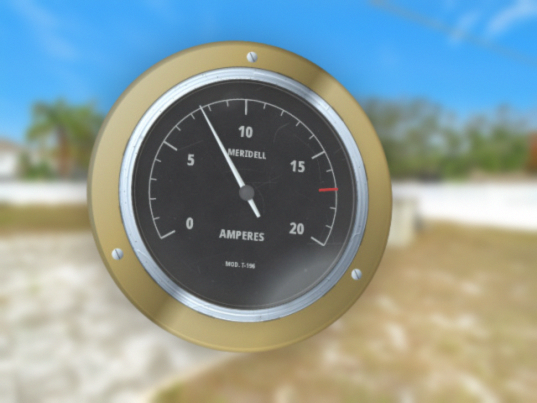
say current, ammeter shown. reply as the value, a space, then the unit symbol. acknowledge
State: 7.5 A
